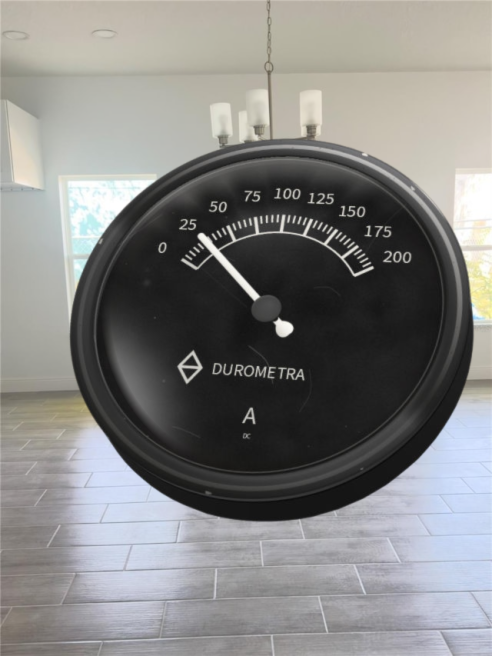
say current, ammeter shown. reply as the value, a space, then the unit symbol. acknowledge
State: 25 A
